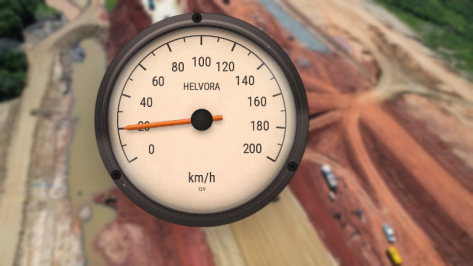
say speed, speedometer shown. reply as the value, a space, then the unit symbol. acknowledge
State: 20 km/h
